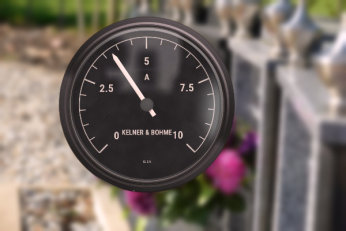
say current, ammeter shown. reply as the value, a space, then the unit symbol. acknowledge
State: 3.75 A
